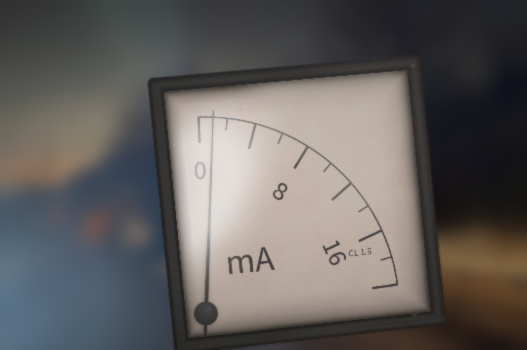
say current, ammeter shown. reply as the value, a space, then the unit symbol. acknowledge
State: 1 mA
